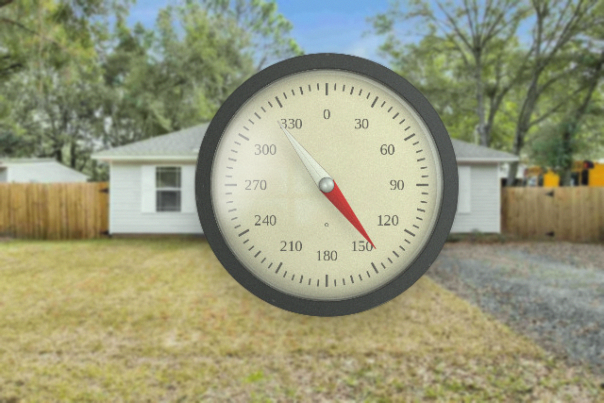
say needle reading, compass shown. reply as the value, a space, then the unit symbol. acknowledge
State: 142.5 °
